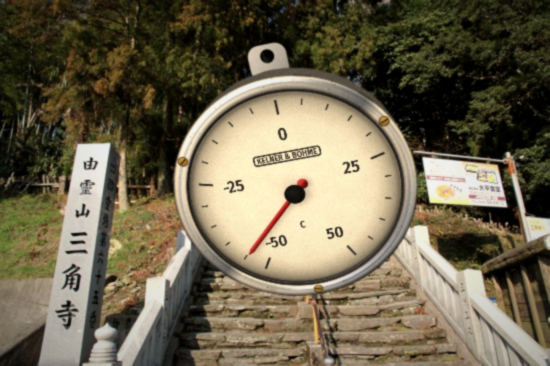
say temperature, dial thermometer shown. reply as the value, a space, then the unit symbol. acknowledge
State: -45 °C
